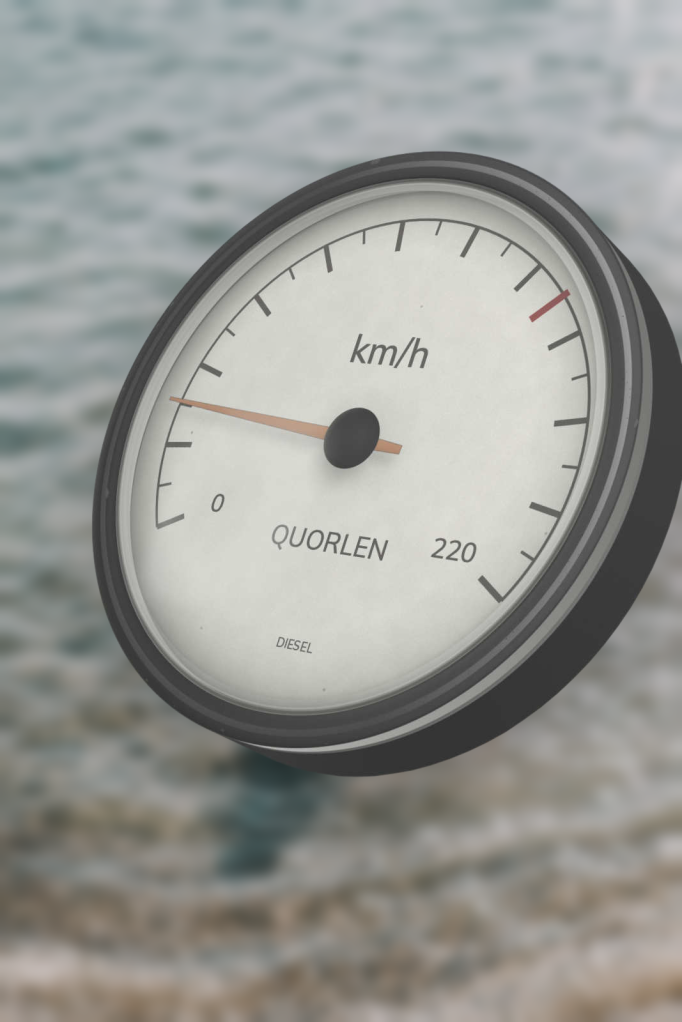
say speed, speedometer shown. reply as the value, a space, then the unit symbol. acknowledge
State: 30 km/h
